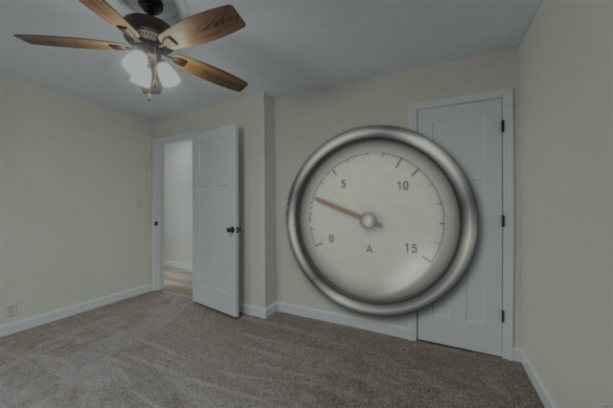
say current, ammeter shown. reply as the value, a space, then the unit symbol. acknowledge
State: 3 A
